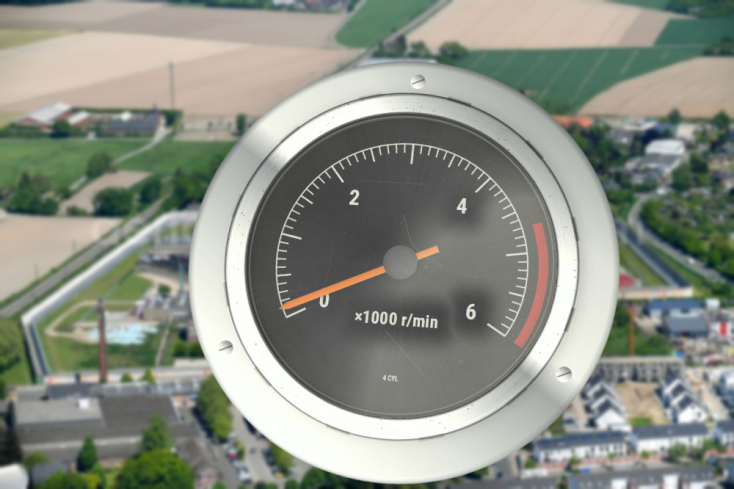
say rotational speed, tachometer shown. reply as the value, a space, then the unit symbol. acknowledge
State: 100 rpm
